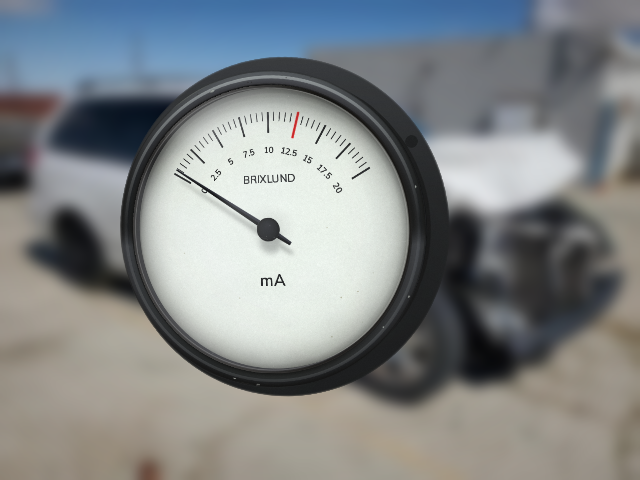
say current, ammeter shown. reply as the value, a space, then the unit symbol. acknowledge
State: 0.5 mA
